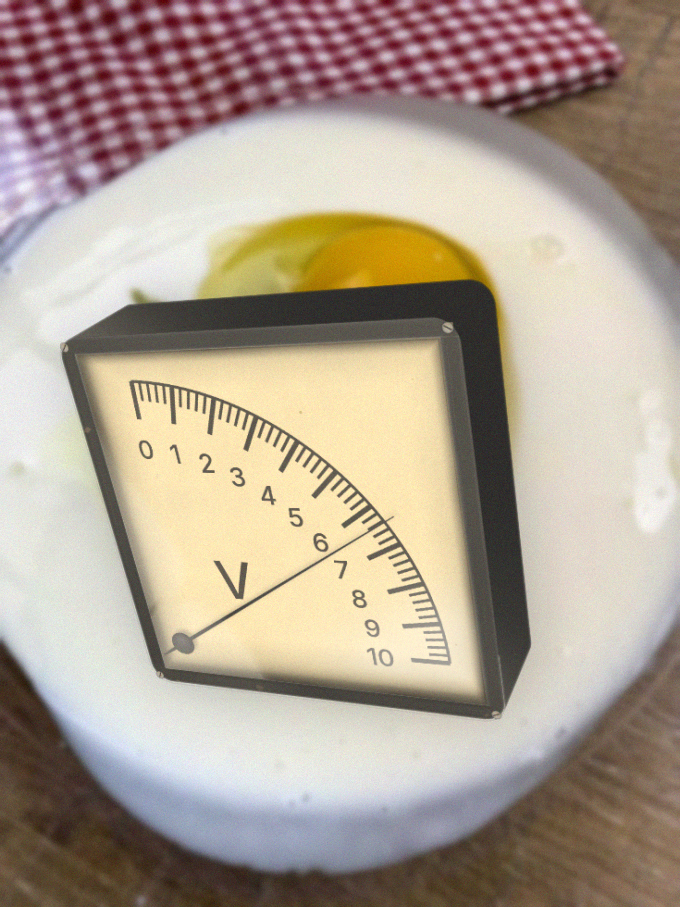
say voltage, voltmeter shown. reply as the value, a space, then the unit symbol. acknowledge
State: 6.4 V
